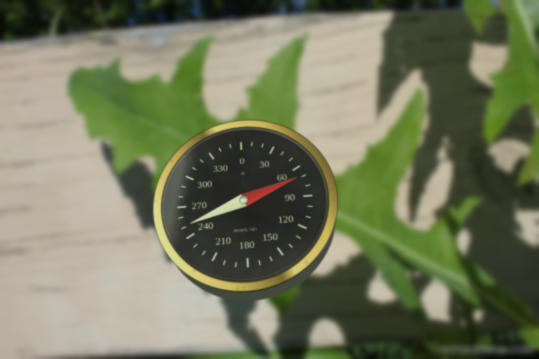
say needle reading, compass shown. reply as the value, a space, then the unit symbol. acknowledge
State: 70 °
